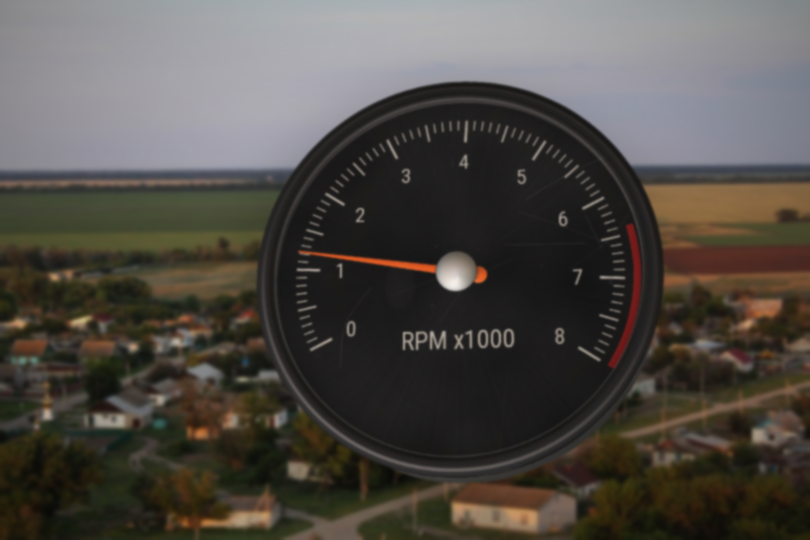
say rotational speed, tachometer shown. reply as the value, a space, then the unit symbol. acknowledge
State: 1200 rpm
